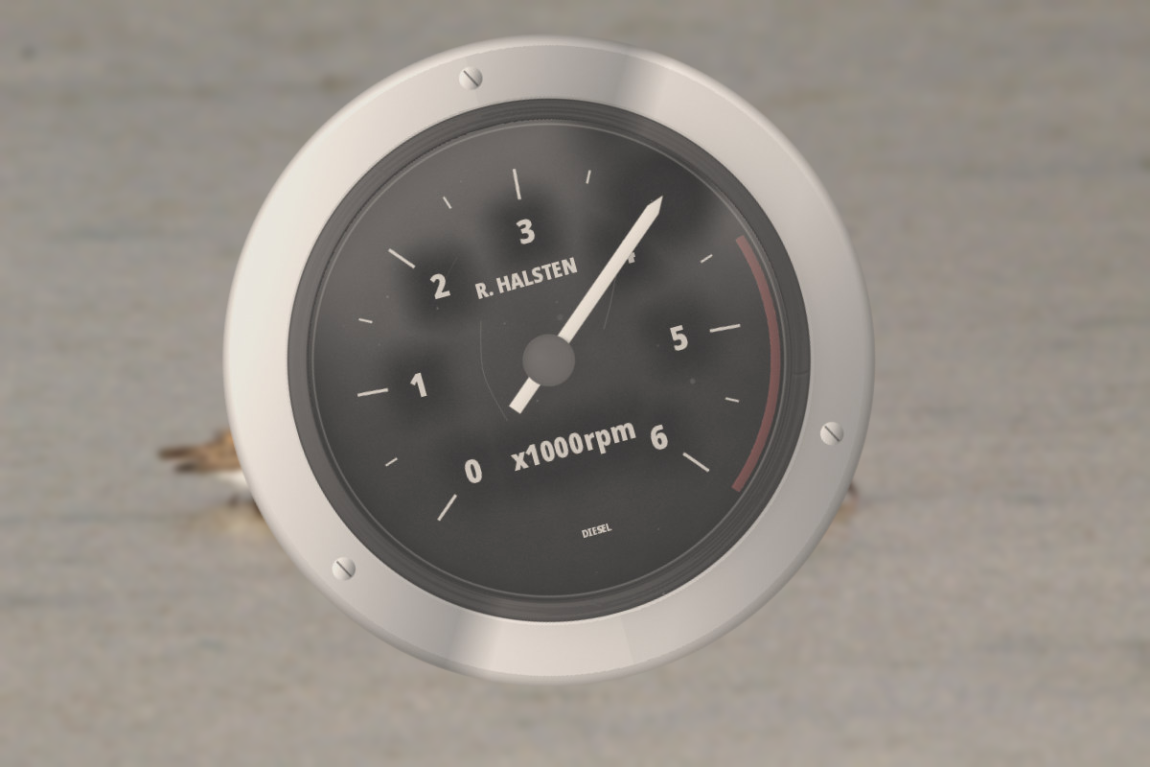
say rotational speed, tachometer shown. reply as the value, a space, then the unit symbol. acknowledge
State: 4000 rpm
